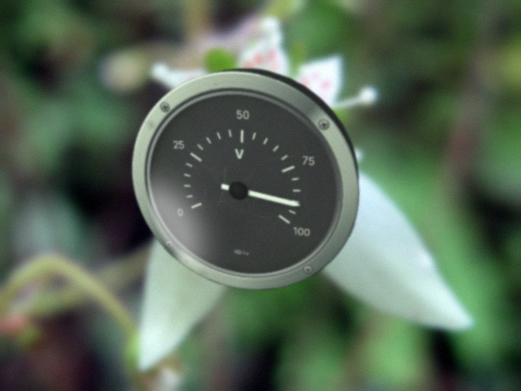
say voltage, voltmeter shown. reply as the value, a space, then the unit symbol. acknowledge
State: 90 V
